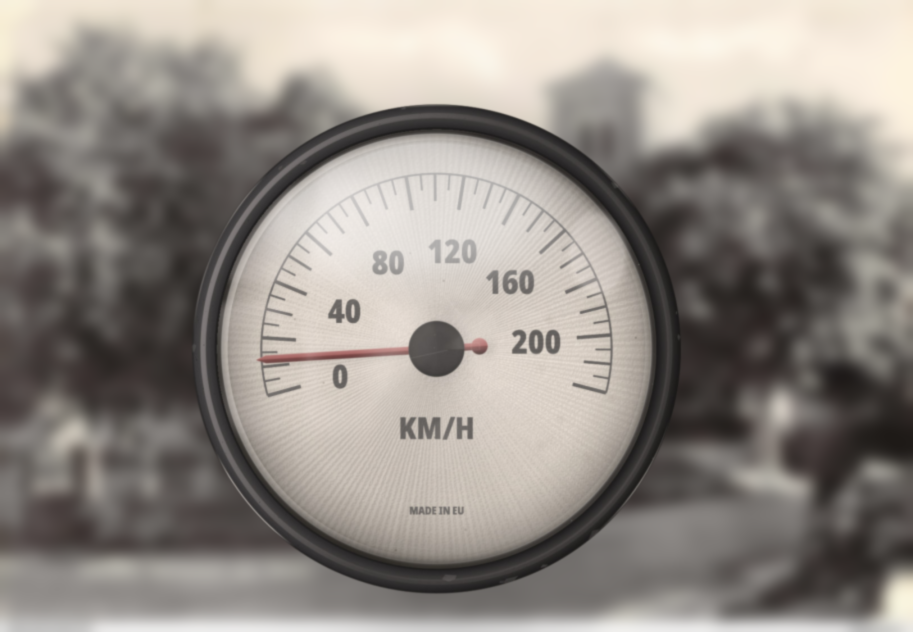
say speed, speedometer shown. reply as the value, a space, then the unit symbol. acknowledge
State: 12.5 km/h
